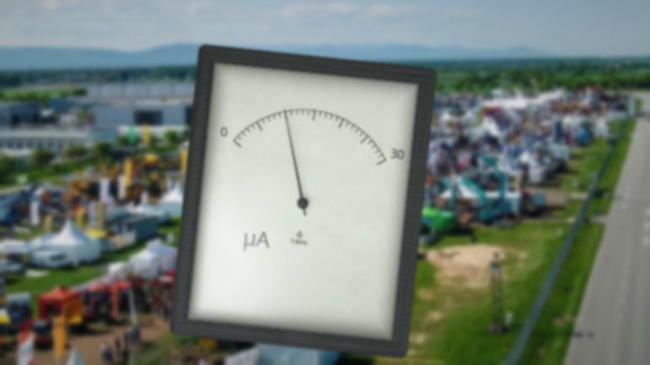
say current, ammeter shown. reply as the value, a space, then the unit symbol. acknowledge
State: 10 µA
